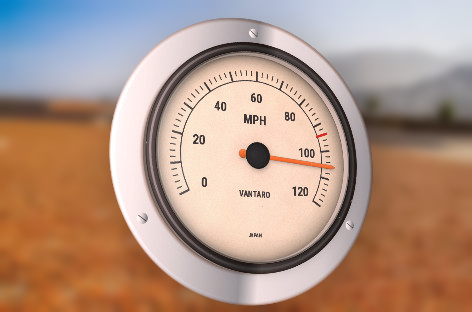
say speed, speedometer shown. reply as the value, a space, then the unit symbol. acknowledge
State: 106 mph
